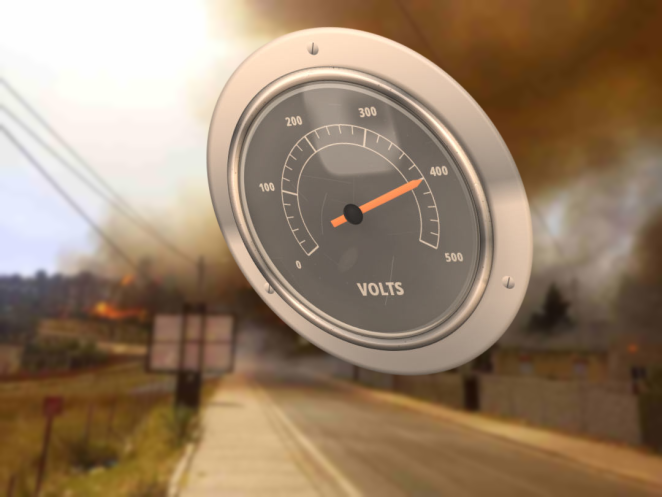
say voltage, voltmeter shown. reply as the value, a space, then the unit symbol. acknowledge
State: 400 V
